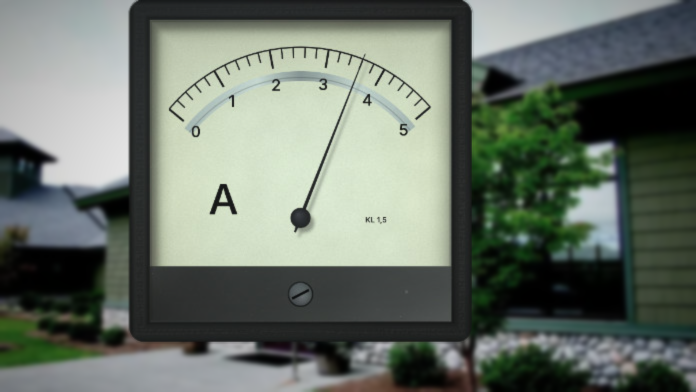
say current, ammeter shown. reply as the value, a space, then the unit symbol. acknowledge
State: 3.6 A
